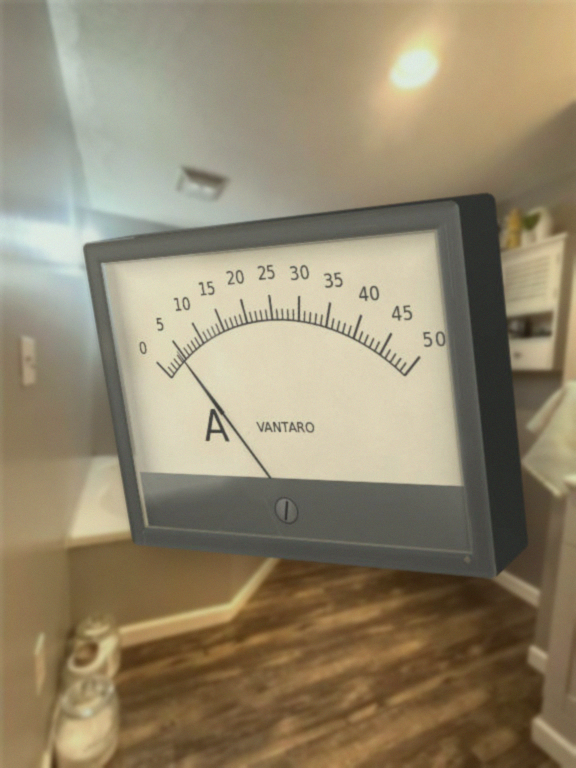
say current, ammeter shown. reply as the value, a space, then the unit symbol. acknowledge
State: 5 A
